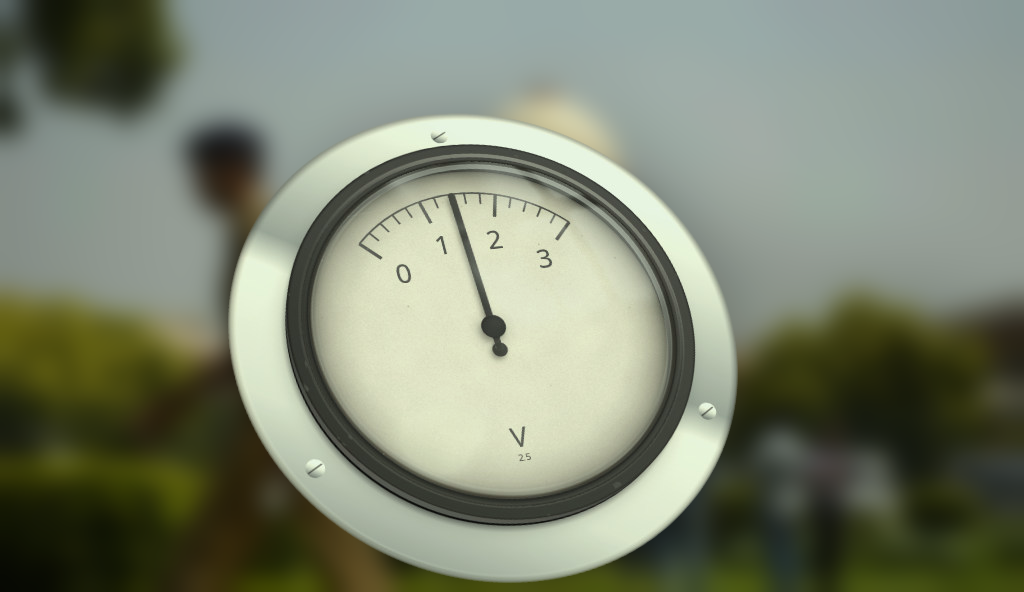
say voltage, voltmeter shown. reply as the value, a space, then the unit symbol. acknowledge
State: 1.4 V
